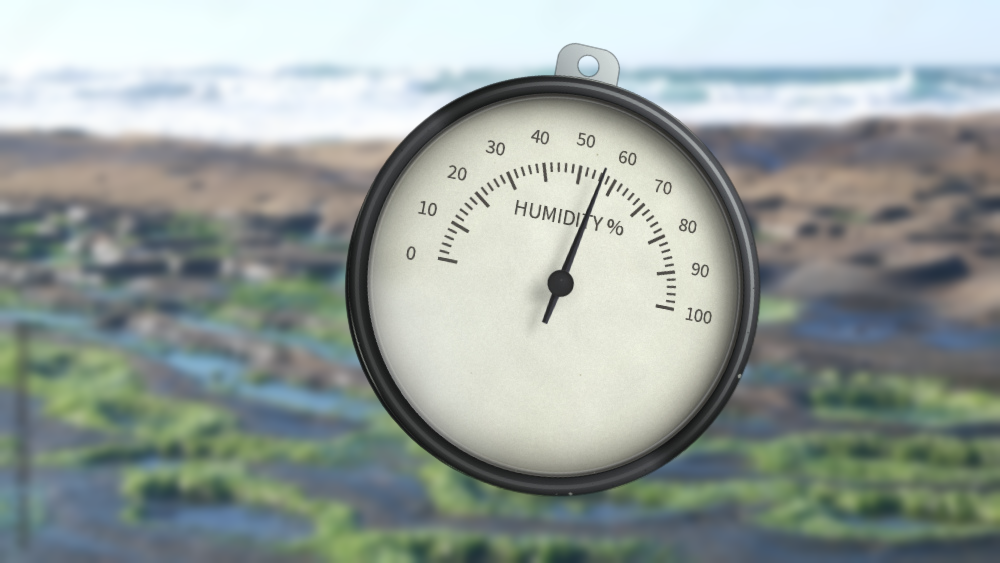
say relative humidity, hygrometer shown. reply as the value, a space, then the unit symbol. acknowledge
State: 56 %
